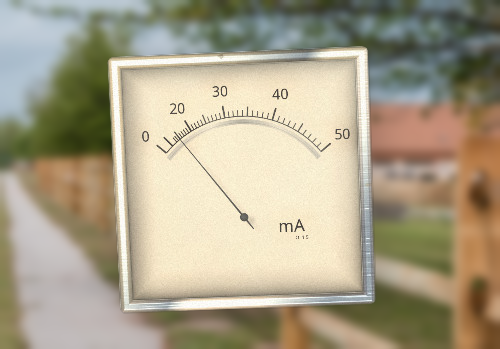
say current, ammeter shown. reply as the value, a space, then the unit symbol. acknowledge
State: 15 mA
